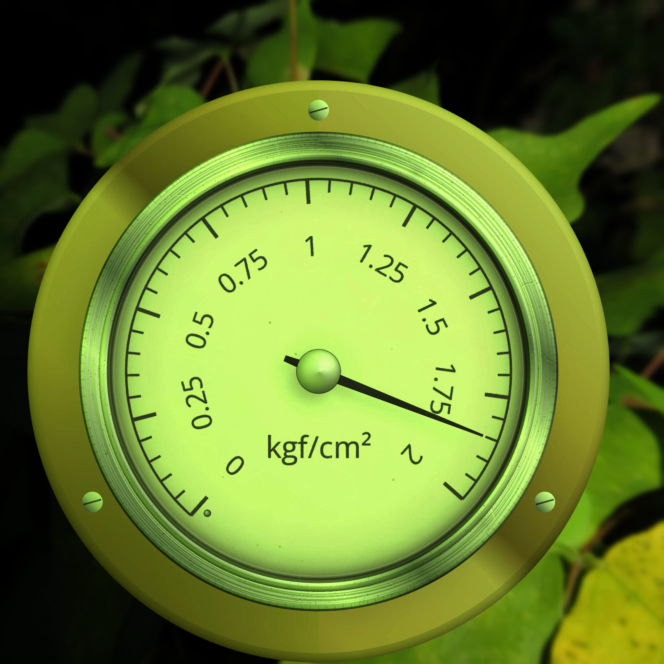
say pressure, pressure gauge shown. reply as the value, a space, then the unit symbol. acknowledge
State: 1.85 kg/cm²
